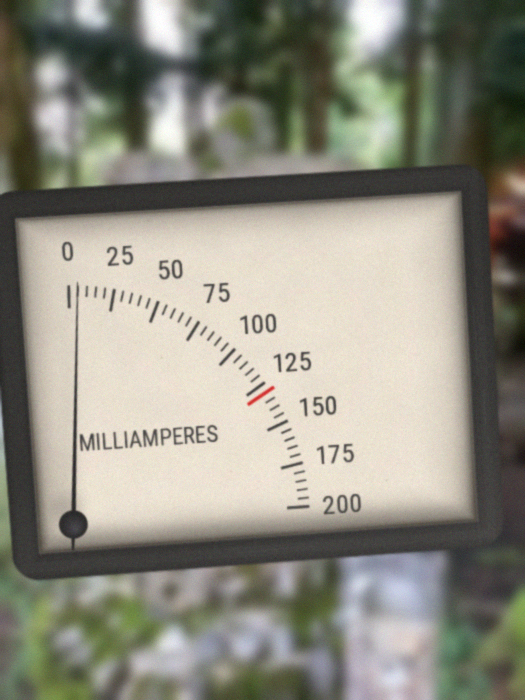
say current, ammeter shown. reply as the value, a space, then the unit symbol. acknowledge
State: 5 mA
